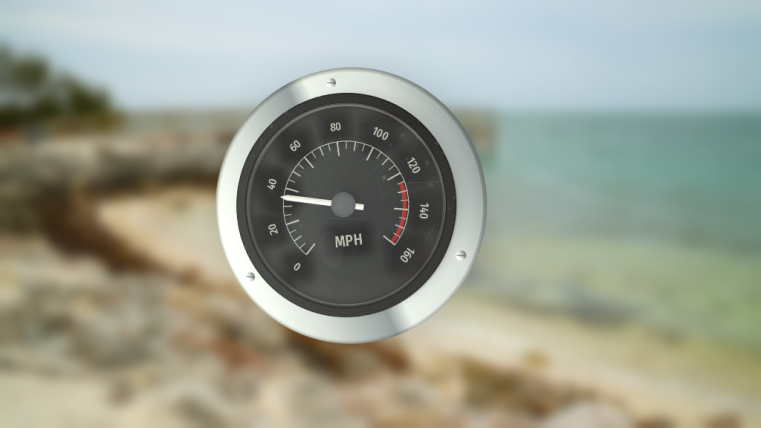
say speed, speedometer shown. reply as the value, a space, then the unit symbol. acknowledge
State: 35 mph
